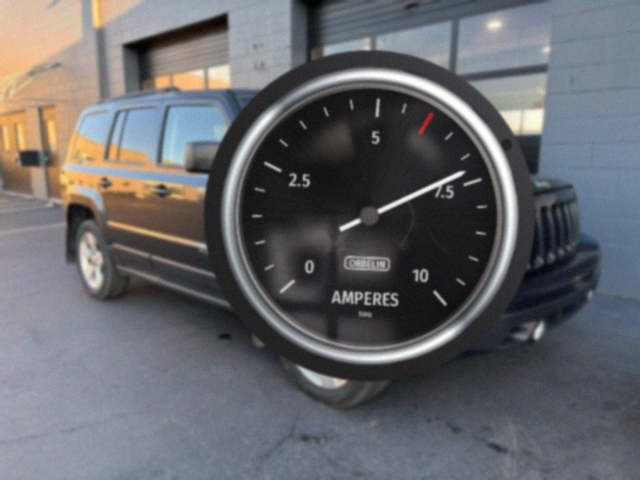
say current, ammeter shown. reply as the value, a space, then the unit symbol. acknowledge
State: 7.25 A
